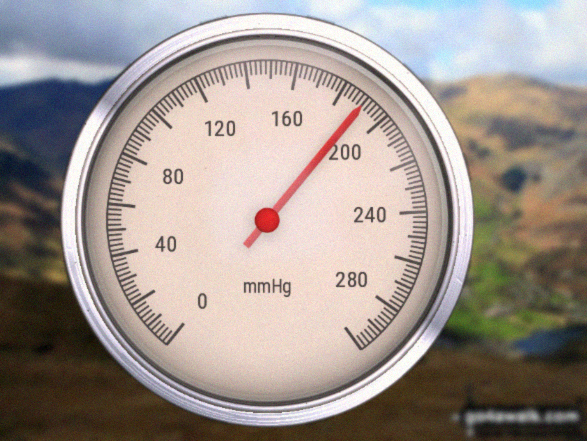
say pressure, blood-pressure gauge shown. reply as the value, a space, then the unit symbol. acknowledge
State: 190 mmHg
